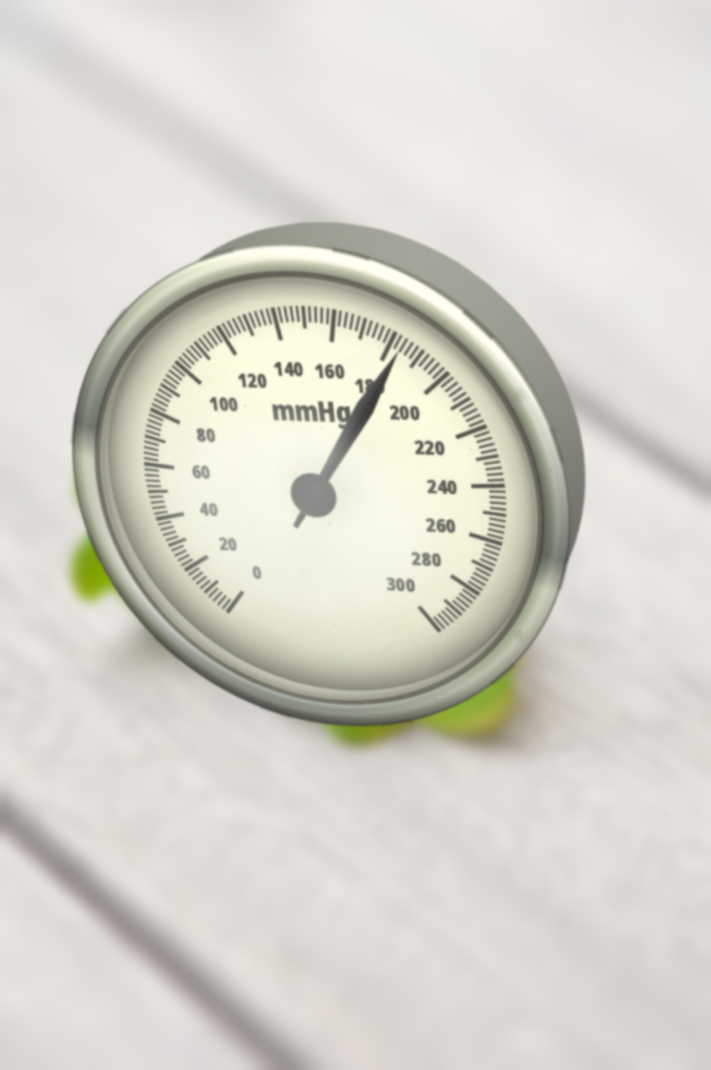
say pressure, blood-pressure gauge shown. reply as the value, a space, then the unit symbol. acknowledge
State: 184 mmHg
